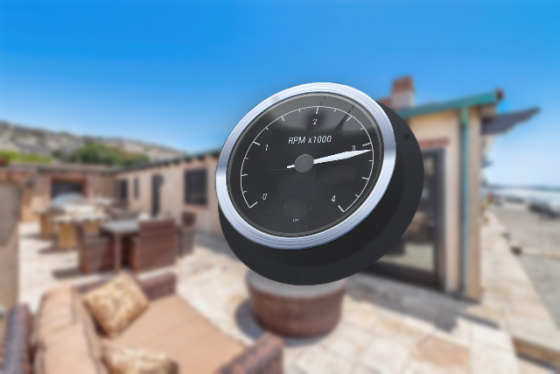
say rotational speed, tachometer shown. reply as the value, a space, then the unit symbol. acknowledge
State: 3125 rpm
